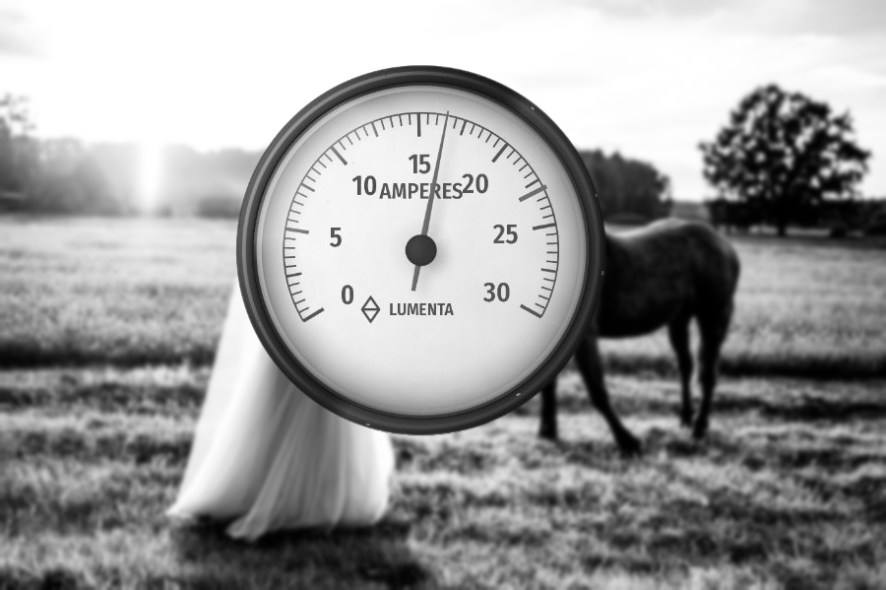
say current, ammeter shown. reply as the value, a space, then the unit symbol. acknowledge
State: 16.5 A
